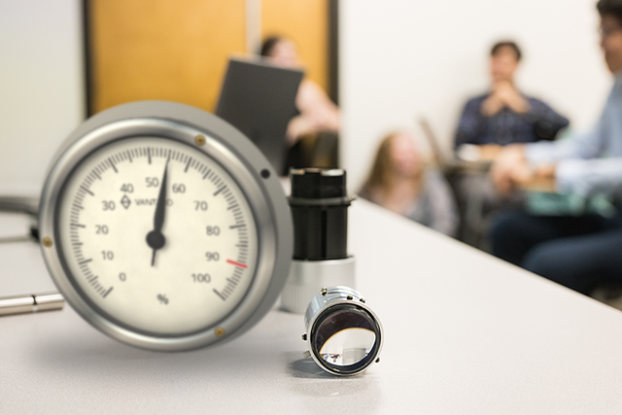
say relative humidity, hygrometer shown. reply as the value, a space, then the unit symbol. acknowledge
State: 55 %
